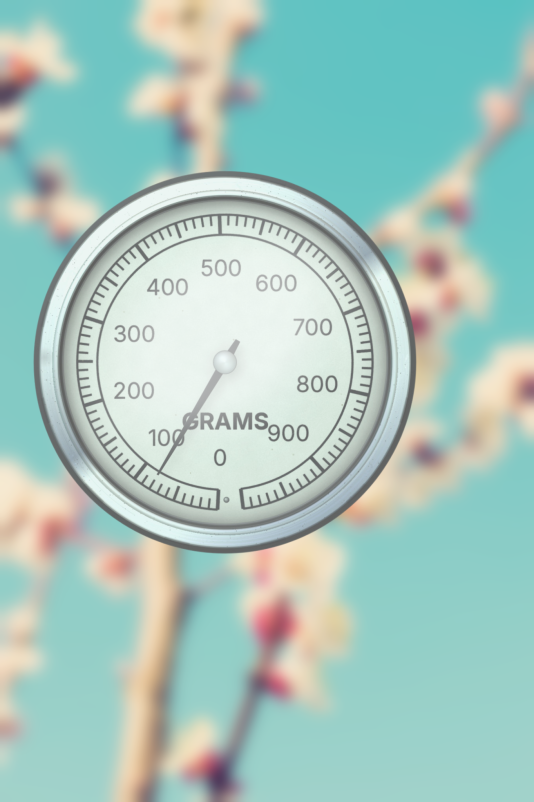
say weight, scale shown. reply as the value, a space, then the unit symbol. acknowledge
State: 80 g
